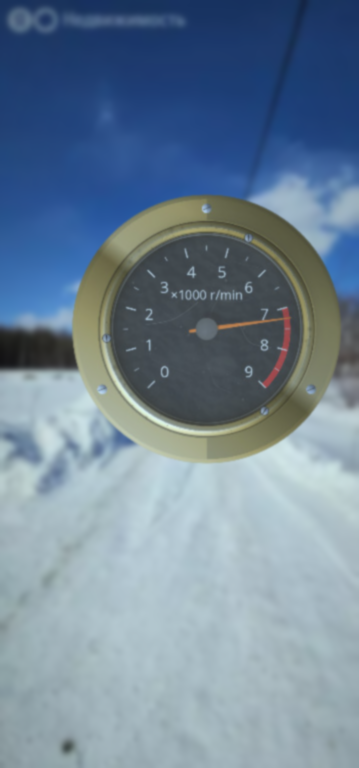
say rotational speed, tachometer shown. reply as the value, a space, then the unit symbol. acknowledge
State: 7250 rpm
